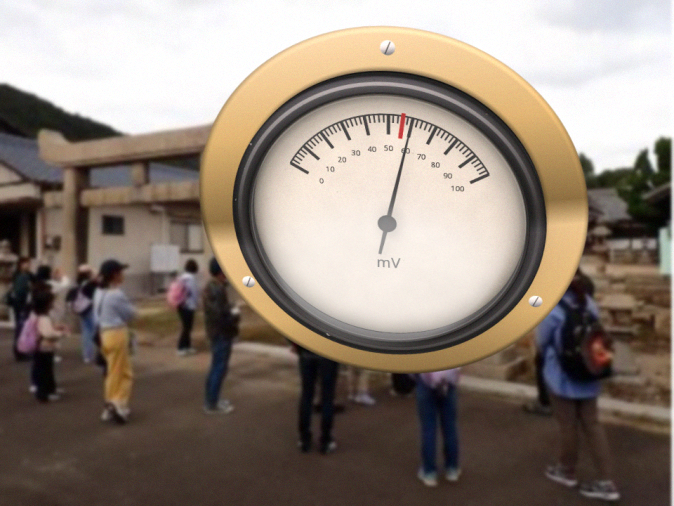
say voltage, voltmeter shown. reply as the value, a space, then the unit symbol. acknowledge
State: 60 mV
